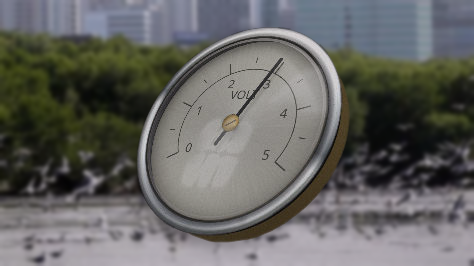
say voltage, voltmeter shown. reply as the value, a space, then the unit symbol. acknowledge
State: 3 V
